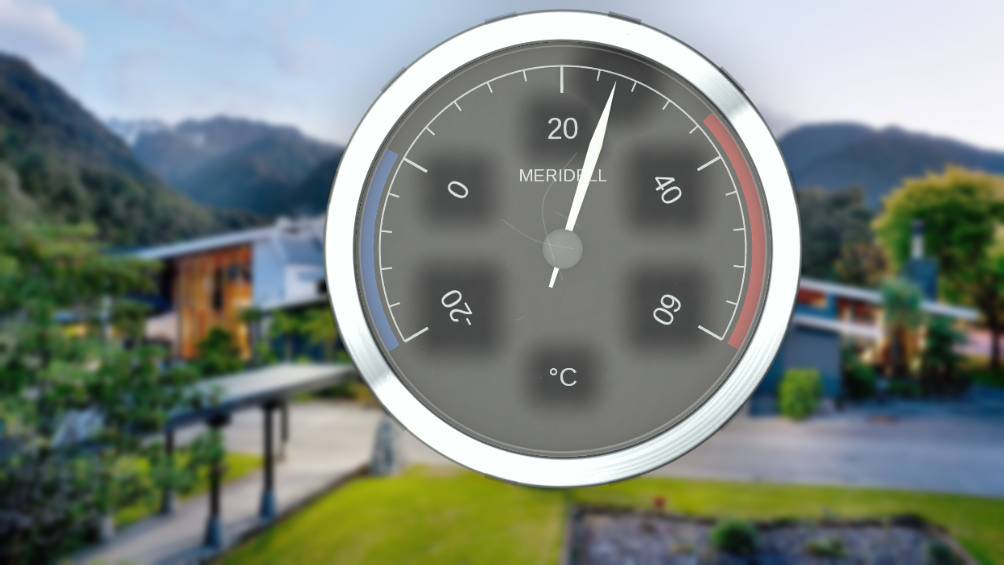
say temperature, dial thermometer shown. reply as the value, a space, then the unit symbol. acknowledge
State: 26 °C
